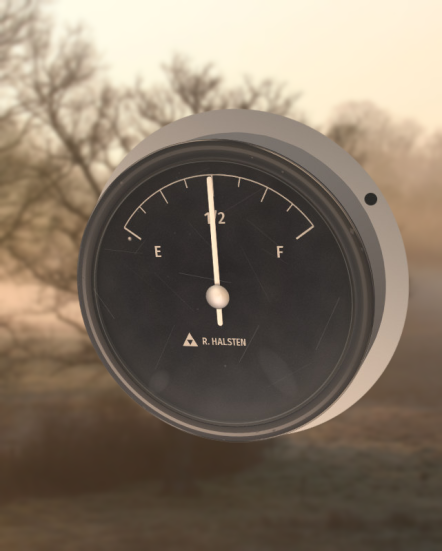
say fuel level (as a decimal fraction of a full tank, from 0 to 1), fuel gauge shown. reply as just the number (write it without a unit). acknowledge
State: 0.5
